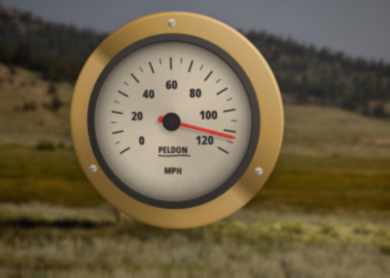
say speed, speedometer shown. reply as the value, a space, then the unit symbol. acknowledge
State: 112.5 mph
